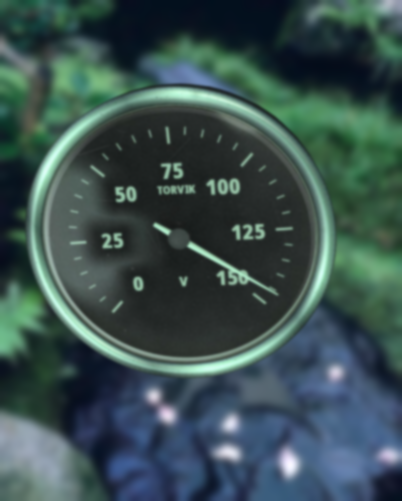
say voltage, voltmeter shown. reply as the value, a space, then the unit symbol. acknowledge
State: 145 V
